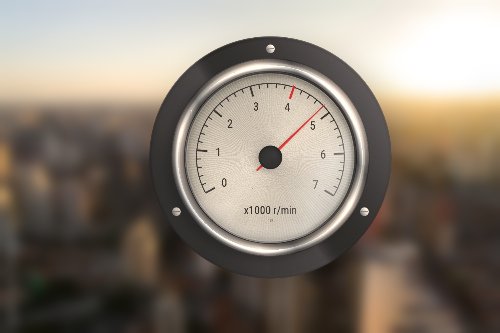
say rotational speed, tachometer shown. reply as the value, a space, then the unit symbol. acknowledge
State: 4800 rpm
